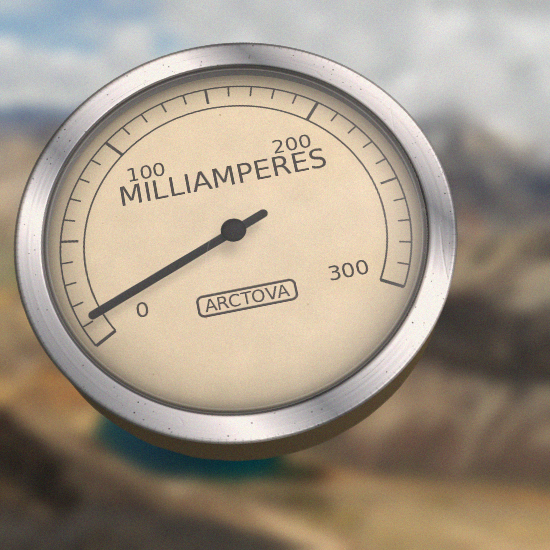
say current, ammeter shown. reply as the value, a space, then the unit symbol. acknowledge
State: 10 mA
